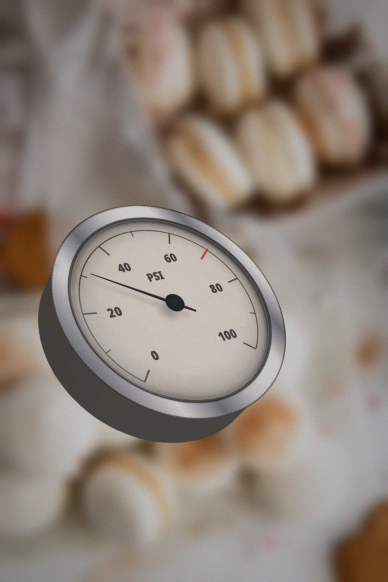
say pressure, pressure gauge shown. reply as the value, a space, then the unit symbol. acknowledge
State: 30 psi
